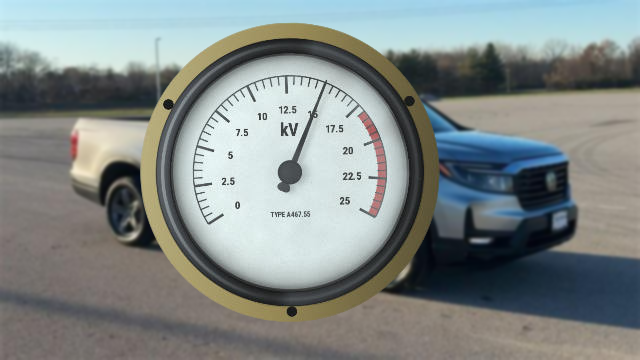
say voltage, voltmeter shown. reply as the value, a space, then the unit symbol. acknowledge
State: 15 kV
